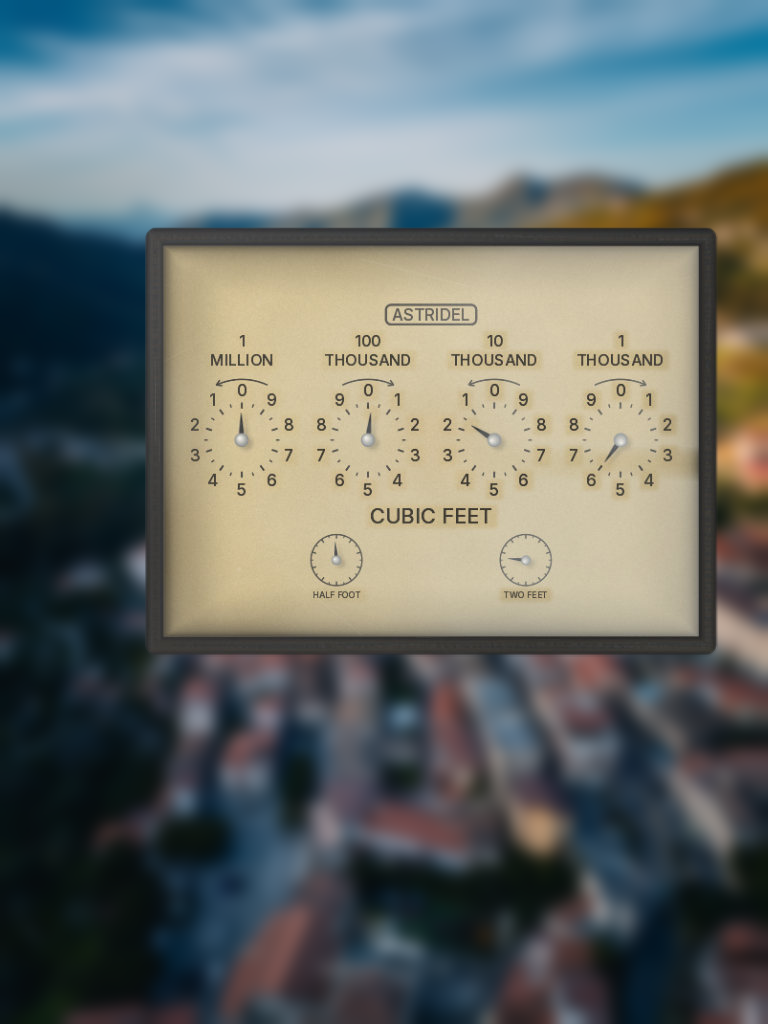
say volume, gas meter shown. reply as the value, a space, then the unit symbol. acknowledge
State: 1600 ft³
